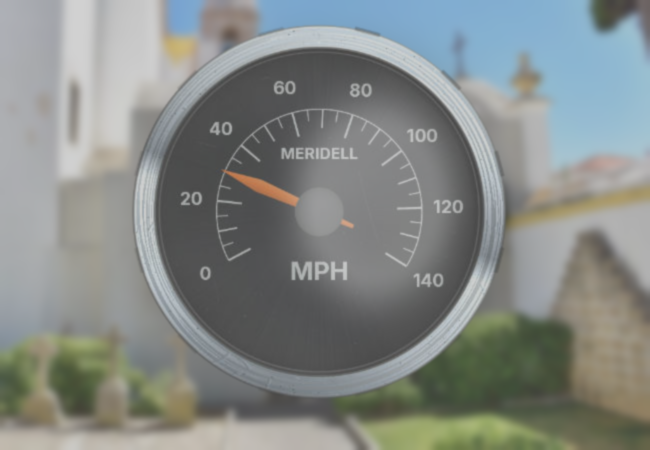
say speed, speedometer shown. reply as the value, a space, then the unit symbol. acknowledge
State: 30 mph
